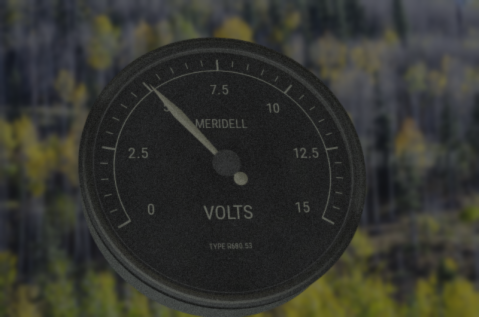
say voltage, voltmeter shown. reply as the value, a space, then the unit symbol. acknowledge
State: 5 V
